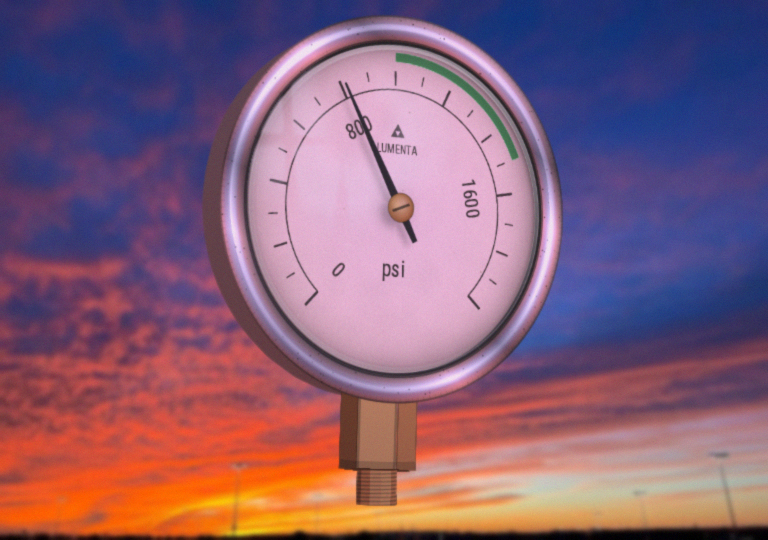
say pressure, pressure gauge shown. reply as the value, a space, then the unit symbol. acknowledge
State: 800 psi
